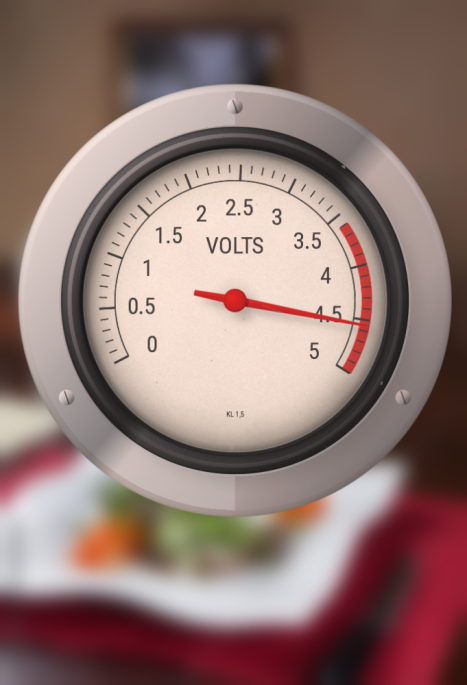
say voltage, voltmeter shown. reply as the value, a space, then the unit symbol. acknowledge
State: 4.55 V
